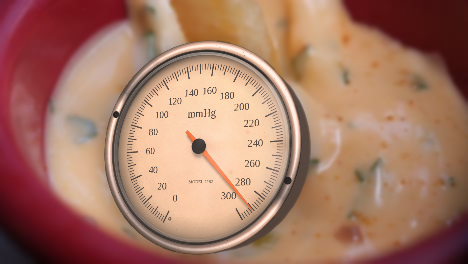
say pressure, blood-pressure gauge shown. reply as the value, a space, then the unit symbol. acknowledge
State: 290 mmHg
